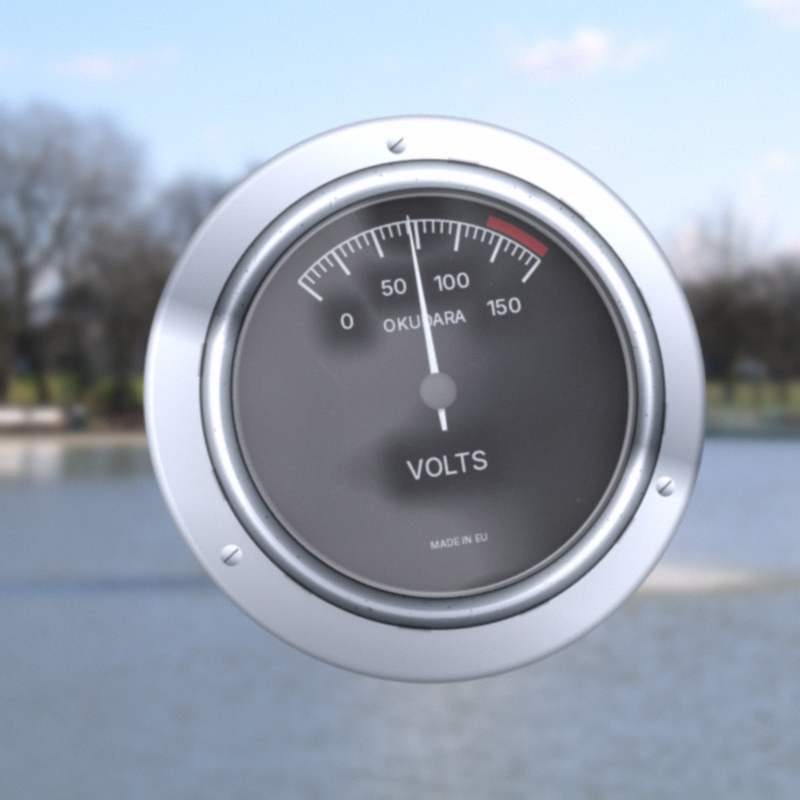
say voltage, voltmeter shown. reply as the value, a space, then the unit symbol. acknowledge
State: 70 V
